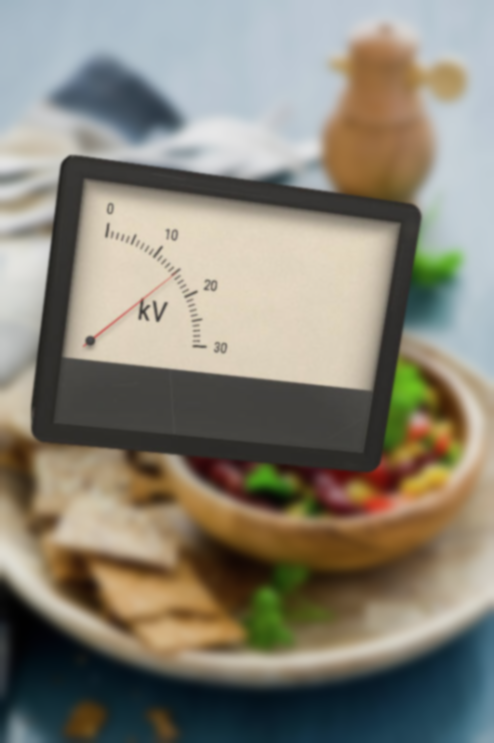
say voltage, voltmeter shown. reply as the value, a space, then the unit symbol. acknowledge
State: 15 kV
